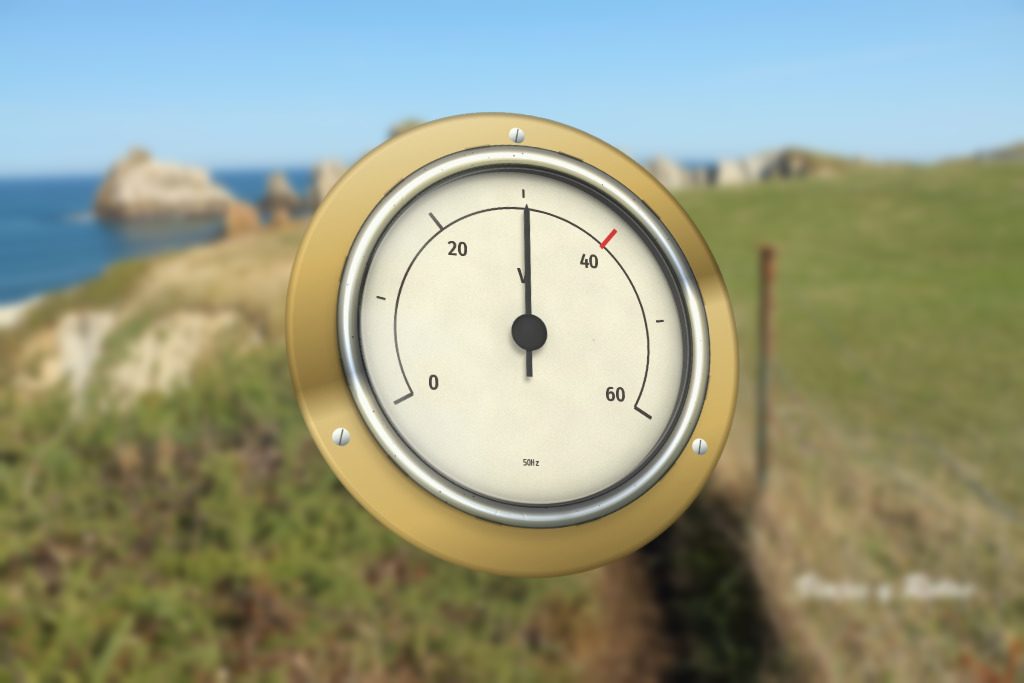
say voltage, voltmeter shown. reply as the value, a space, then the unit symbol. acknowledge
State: 30 V
